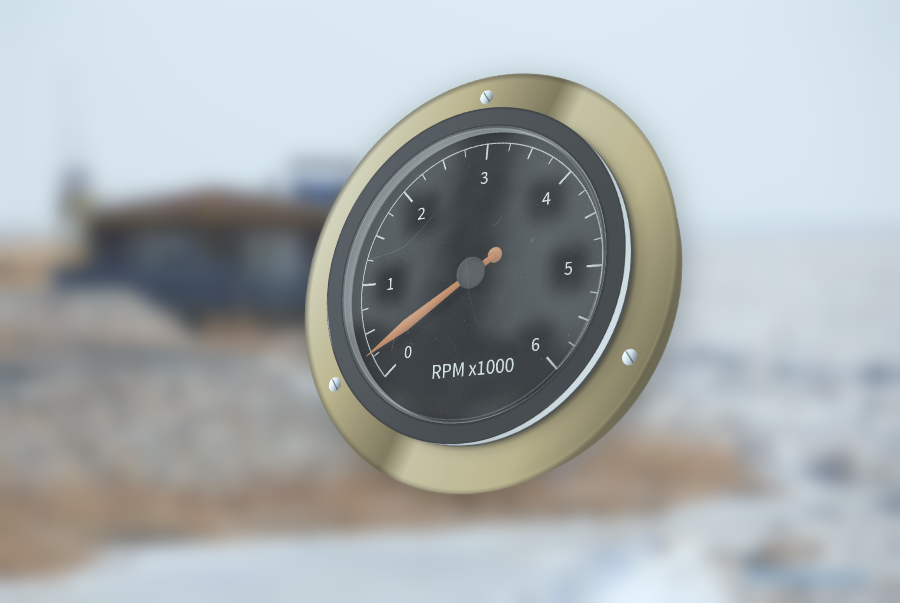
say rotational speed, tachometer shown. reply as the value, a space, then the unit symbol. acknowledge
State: 250 rpm
